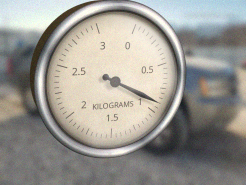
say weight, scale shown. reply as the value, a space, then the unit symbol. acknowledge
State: 0.9 kg
